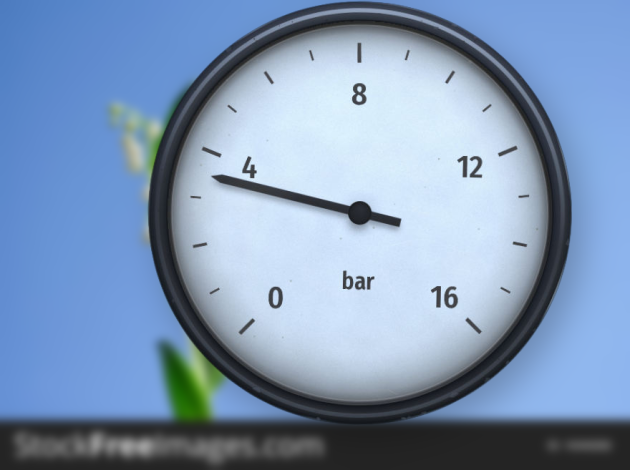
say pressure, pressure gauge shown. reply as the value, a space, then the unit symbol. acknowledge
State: 3.5 bar
